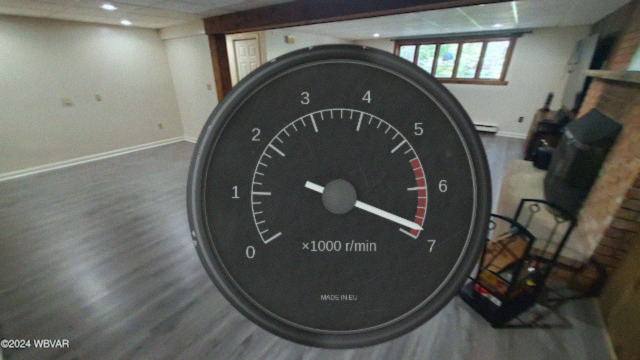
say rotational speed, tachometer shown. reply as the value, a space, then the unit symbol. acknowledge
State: 6800 rpm
